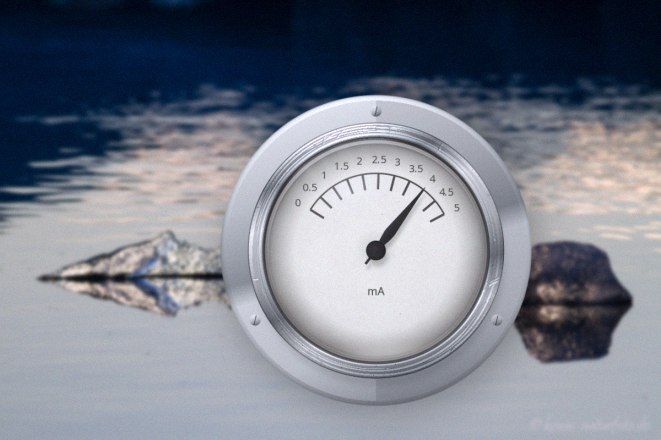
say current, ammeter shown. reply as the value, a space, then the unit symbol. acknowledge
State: 4 mA
